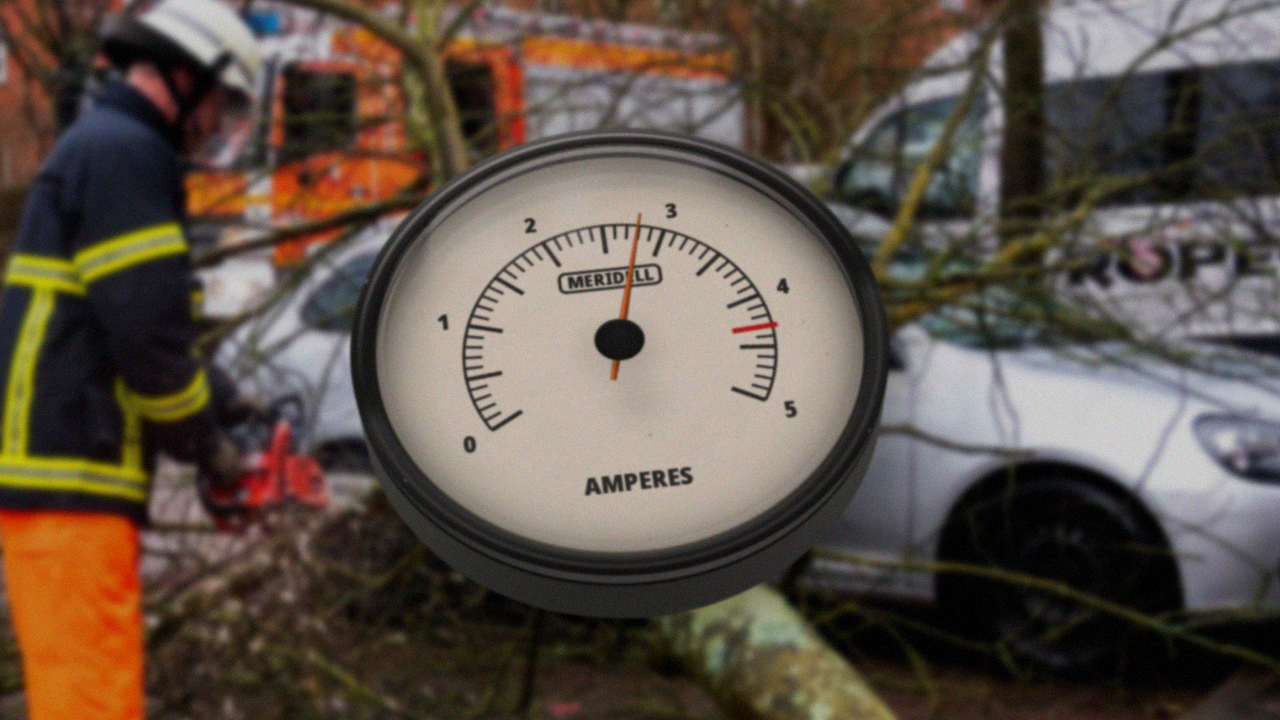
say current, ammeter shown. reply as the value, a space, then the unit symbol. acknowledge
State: 2.8 A
